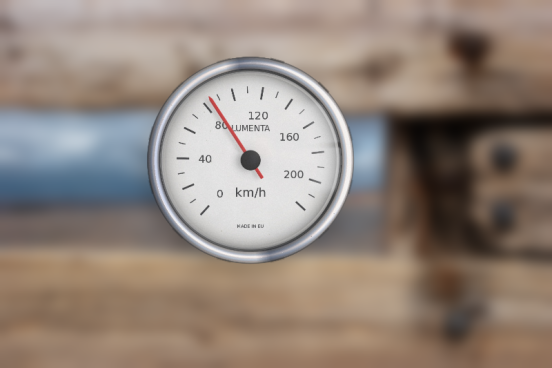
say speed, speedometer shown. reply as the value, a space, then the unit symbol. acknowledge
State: 85 km/h
